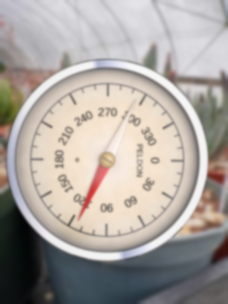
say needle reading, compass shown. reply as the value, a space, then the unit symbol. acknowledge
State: 115 °
